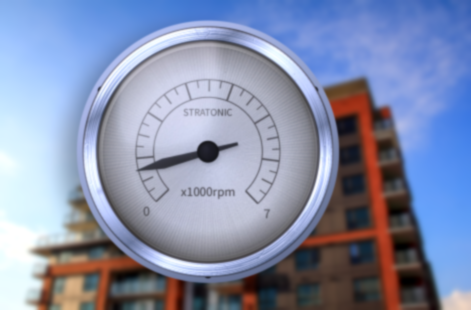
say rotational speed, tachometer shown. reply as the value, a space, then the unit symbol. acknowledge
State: 750 rpm
